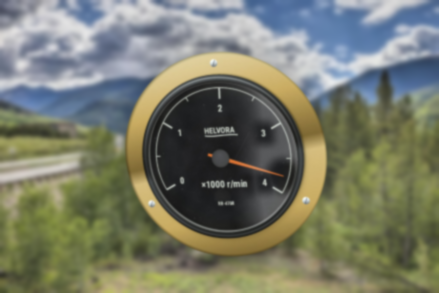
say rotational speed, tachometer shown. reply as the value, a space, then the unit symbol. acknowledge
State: 3750 rpm
